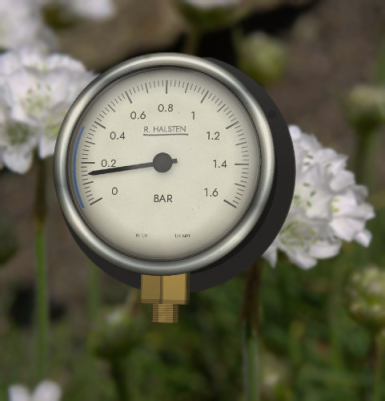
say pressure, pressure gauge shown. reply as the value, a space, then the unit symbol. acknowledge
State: 0.14 bar
